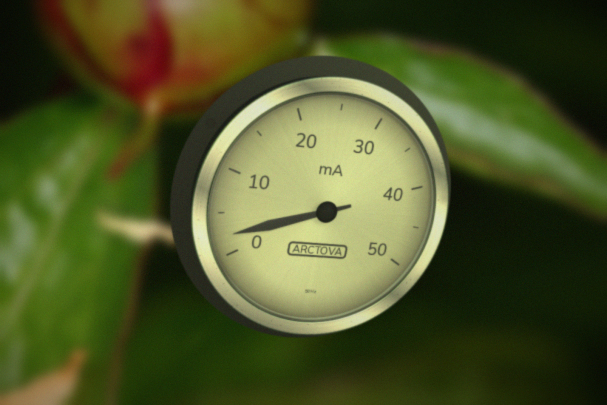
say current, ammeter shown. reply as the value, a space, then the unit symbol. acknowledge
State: 2.5 mA
